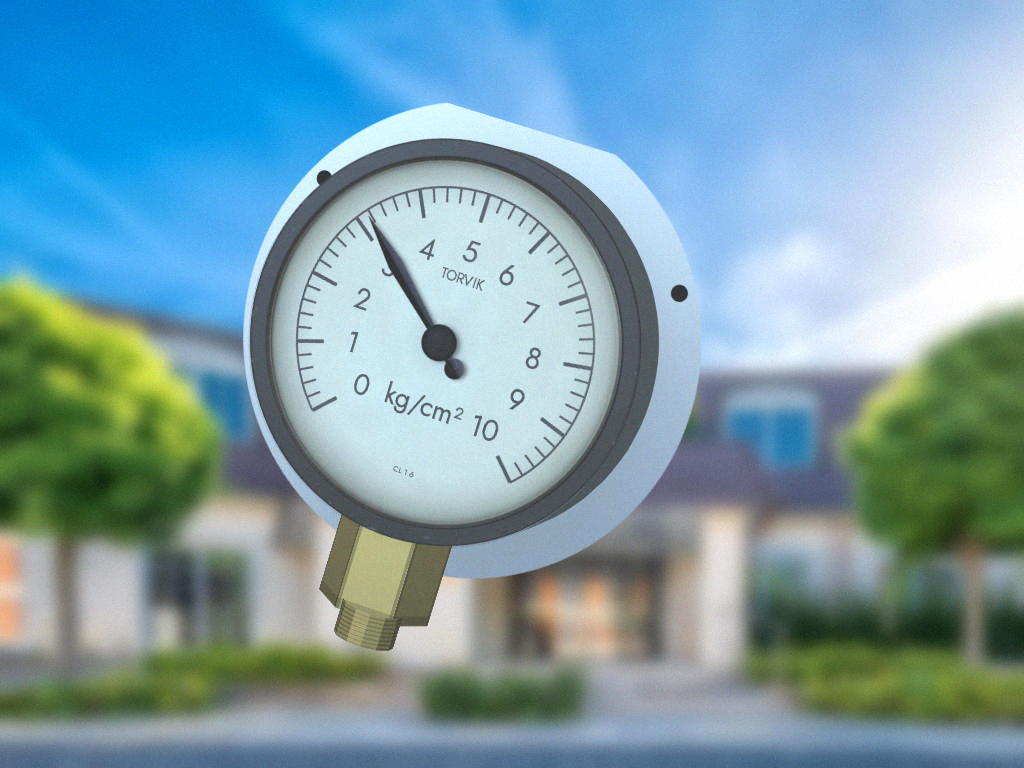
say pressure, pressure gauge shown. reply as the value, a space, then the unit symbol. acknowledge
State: 3.2 kg/cm²
